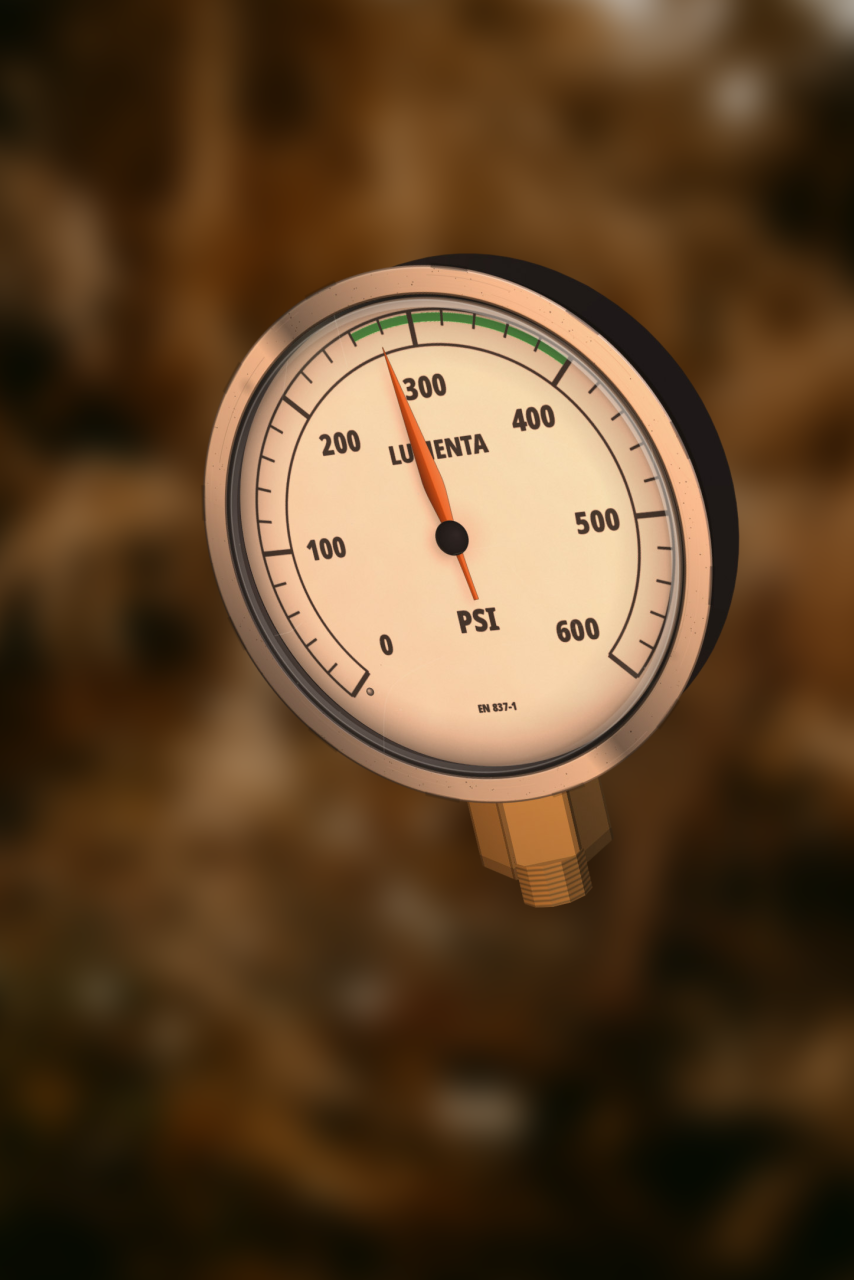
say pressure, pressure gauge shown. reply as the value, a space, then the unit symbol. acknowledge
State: 280 psi
